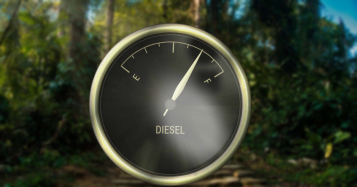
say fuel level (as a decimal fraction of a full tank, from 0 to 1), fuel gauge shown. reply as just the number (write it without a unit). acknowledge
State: 0.75
